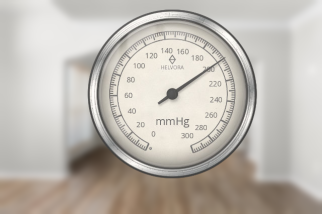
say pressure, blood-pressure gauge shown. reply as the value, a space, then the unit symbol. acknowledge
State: 200 mmHg
